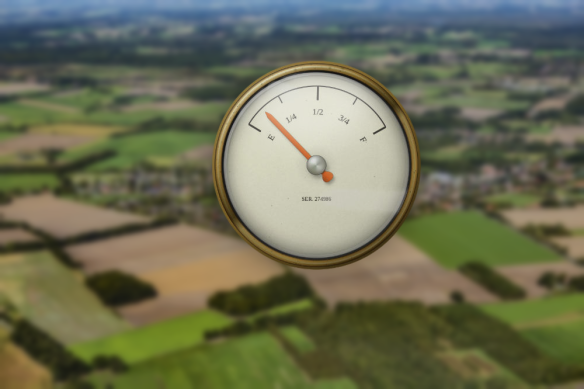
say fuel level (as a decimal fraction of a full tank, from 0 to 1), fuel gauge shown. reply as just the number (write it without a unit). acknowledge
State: 0.125
